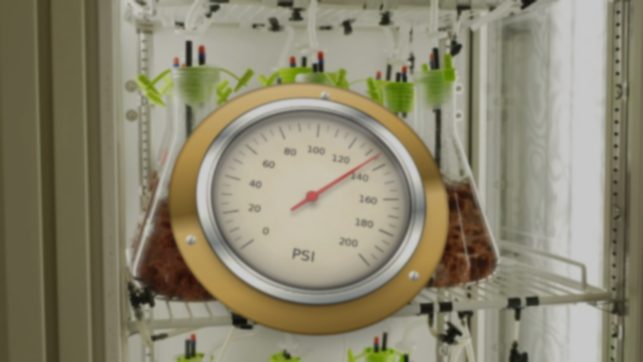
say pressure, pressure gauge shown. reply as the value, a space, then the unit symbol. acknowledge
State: 135 psi
